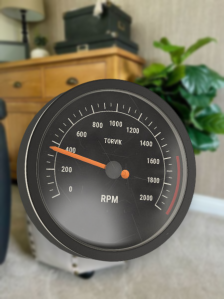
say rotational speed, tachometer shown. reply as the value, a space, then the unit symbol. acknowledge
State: 350 rpm
